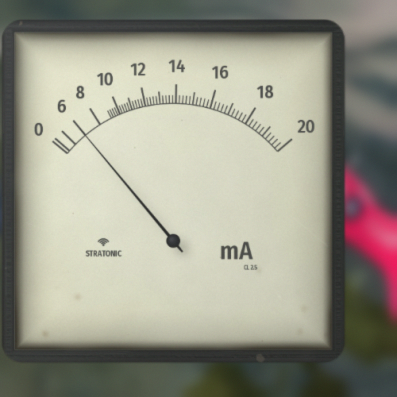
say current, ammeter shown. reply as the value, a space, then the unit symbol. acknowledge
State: 6 mA
